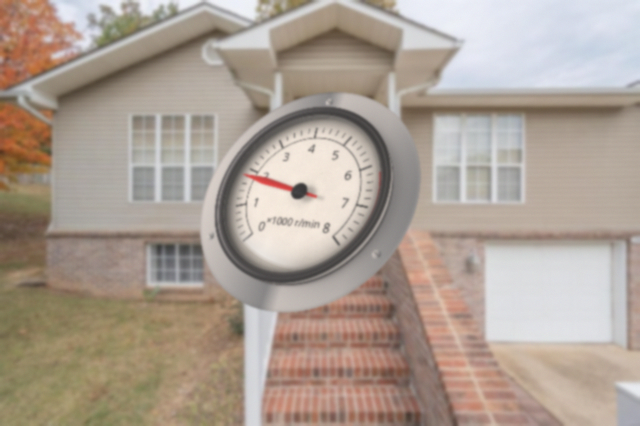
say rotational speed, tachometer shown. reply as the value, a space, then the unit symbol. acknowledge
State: 1800 rpm
